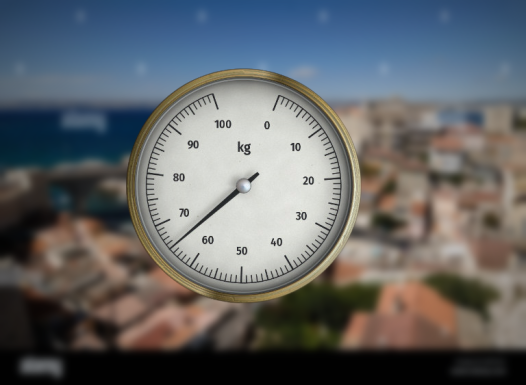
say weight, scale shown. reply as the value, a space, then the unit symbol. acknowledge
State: 65 kg
